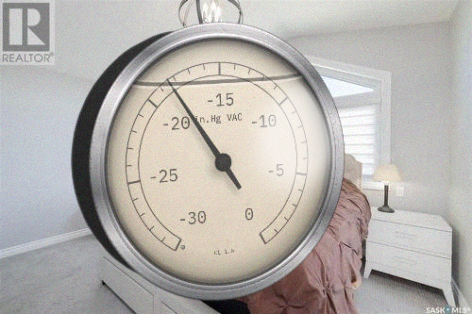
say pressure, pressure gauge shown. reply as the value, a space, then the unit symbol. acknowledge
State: -18.5 inHg
